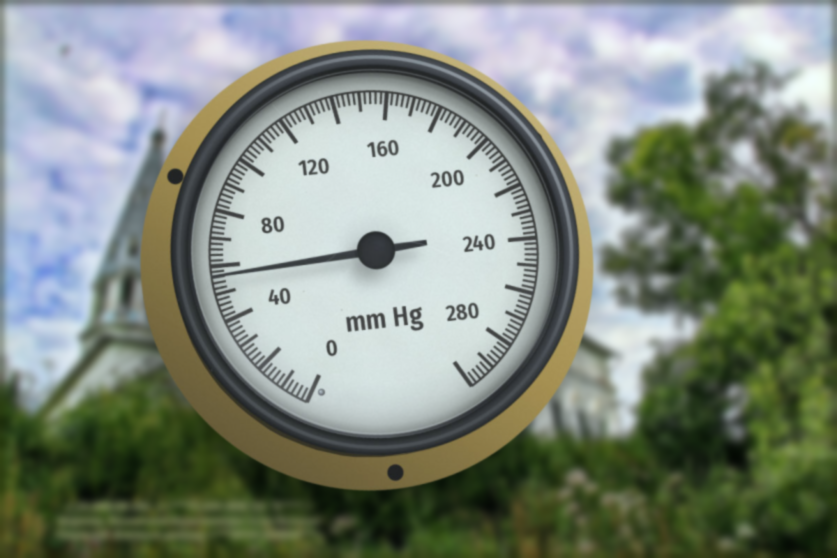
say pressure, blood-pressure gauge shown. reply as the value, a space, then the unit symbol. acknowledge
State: 56 mmHg
